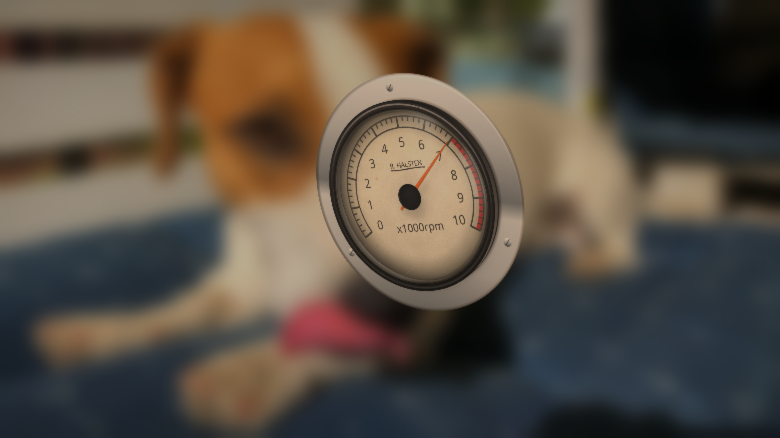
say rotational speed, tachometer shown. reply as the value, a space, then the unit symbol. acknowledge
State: 7000 rpm
